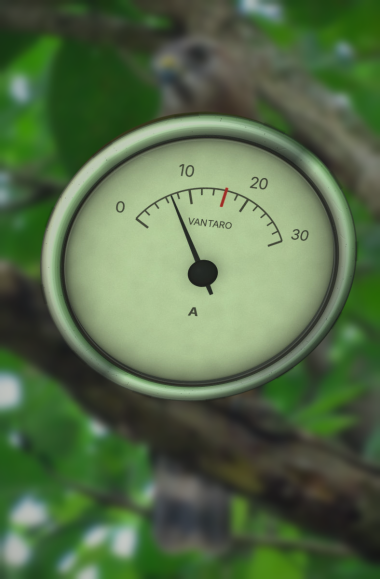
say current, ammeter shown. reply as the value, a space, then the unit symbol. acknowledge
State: 7 A
